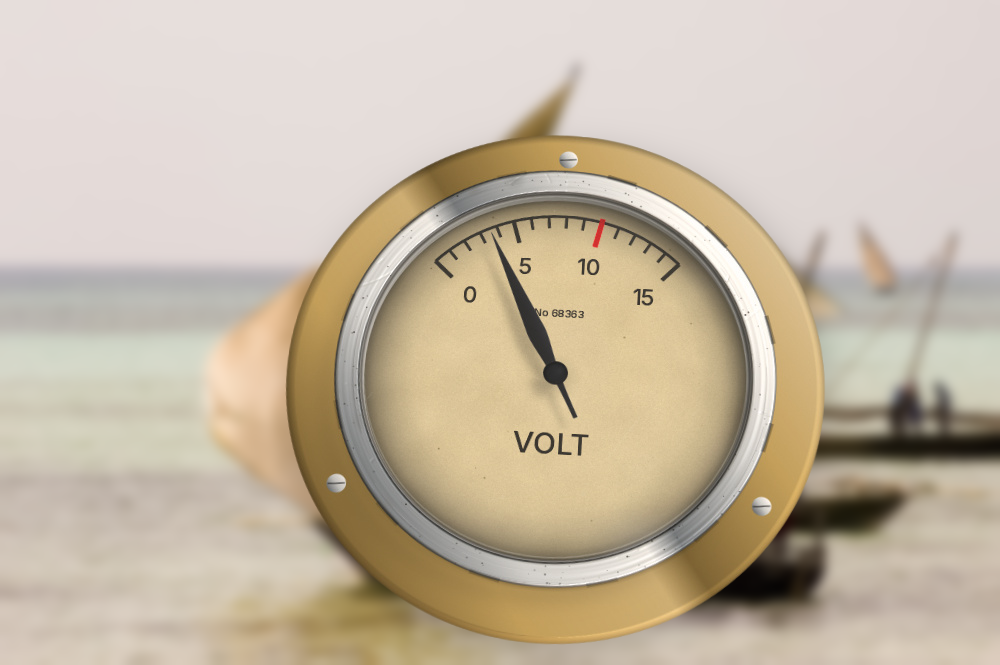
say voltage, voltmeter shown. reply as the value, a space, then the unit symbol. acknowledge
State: 3.5 V
